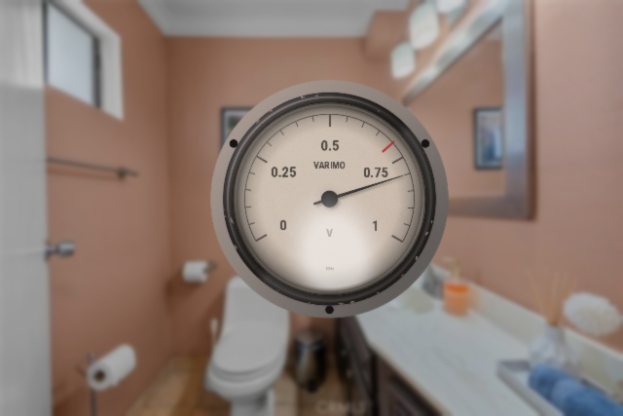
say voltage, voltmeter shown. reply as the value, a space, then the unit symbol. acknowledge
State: 0.8 V
